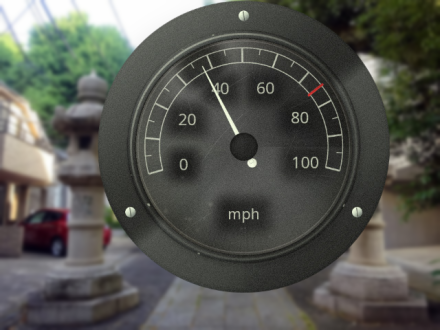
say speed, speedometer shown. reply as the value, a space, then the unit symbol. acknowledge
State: 37.5 mph
